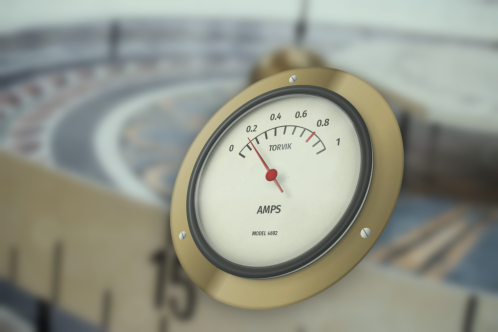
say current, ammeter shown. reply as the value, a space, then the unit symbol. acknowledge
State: 0.15 A
